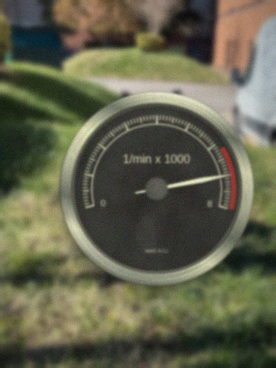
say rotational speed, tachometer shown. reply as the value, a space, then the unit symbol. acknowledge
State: 7000 rpm
